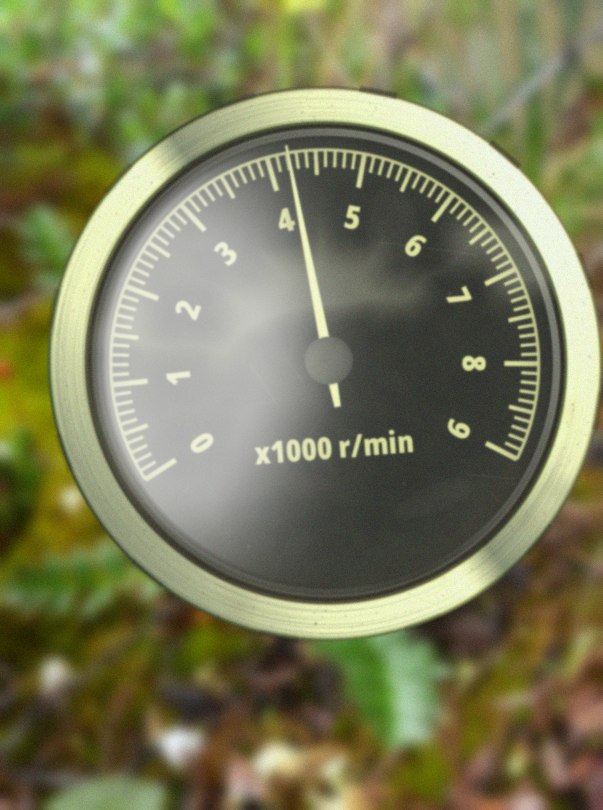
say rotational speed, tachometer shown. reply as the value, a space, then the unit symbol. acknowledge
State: 4200 rpm
